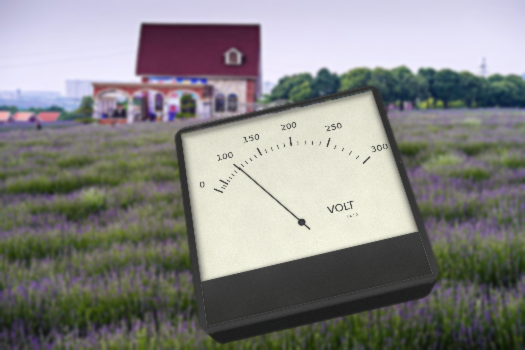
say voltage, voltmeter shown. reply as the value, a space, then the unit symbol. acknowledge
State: 100 V
